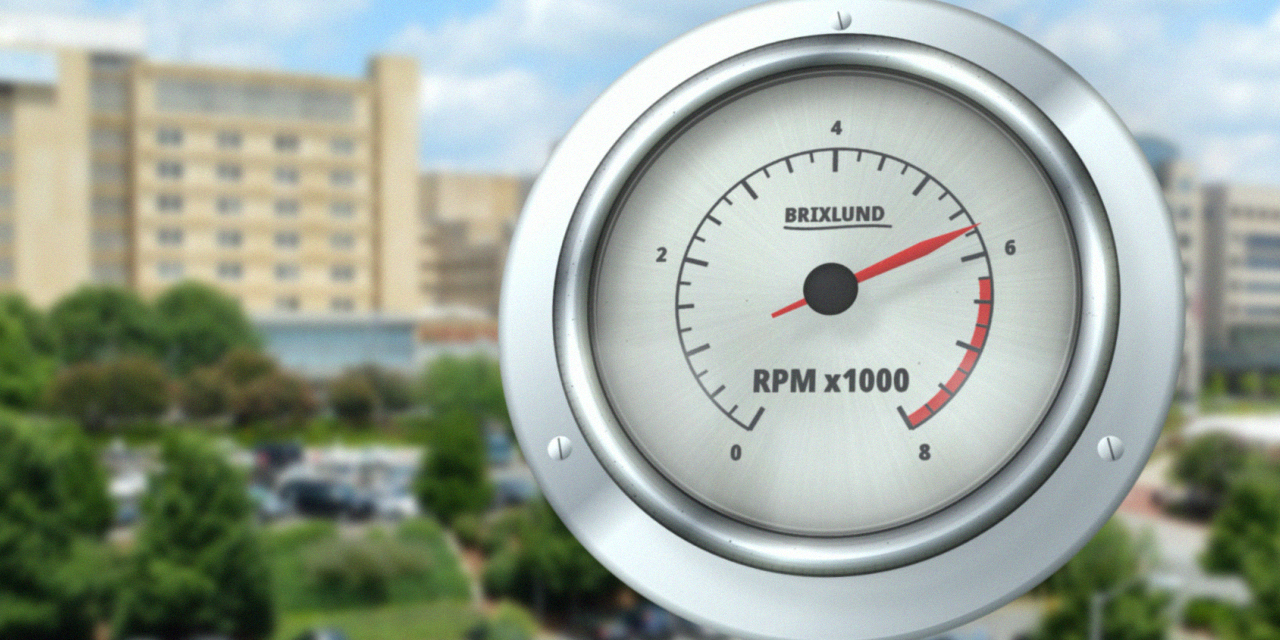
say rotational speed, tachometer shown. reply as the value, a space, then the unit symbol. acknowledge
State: 5750 rpm
